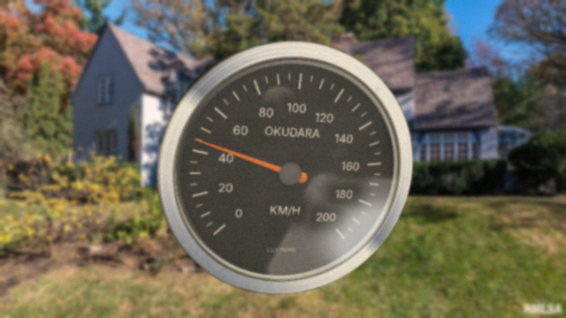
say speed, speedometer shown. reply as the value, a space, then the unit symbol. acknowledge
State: 45 km/h
